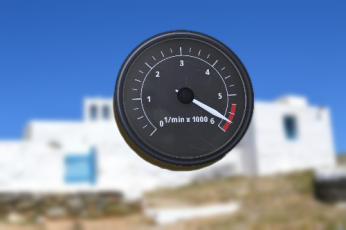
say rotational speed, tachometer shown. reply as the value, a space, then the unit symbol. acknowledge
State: 5750 rpm
